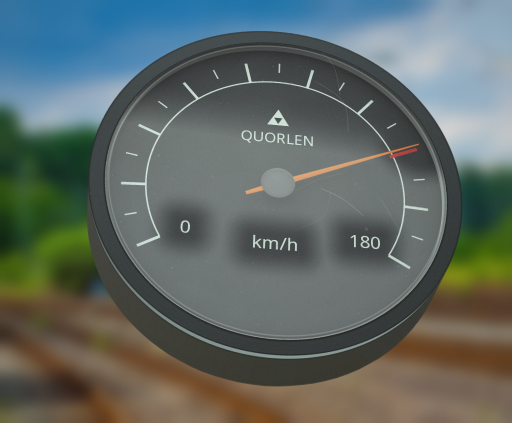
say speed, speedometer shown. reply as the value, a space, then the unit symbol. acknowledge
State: 140 km/h
